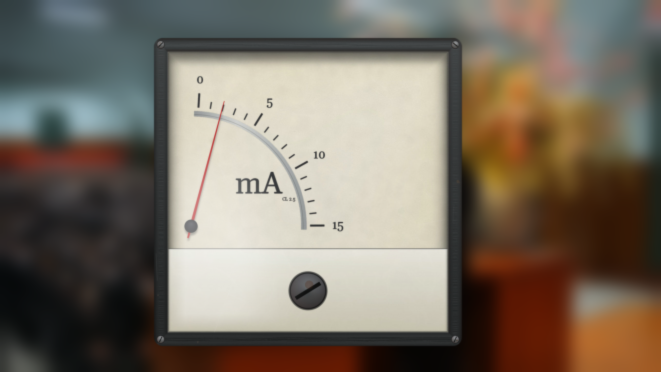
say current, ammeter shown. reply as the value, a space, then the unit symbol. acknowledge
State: 2 mA
